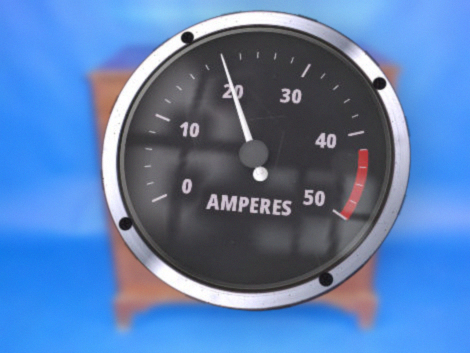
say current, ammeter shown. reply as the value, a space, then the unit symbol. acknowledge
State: 20 A
